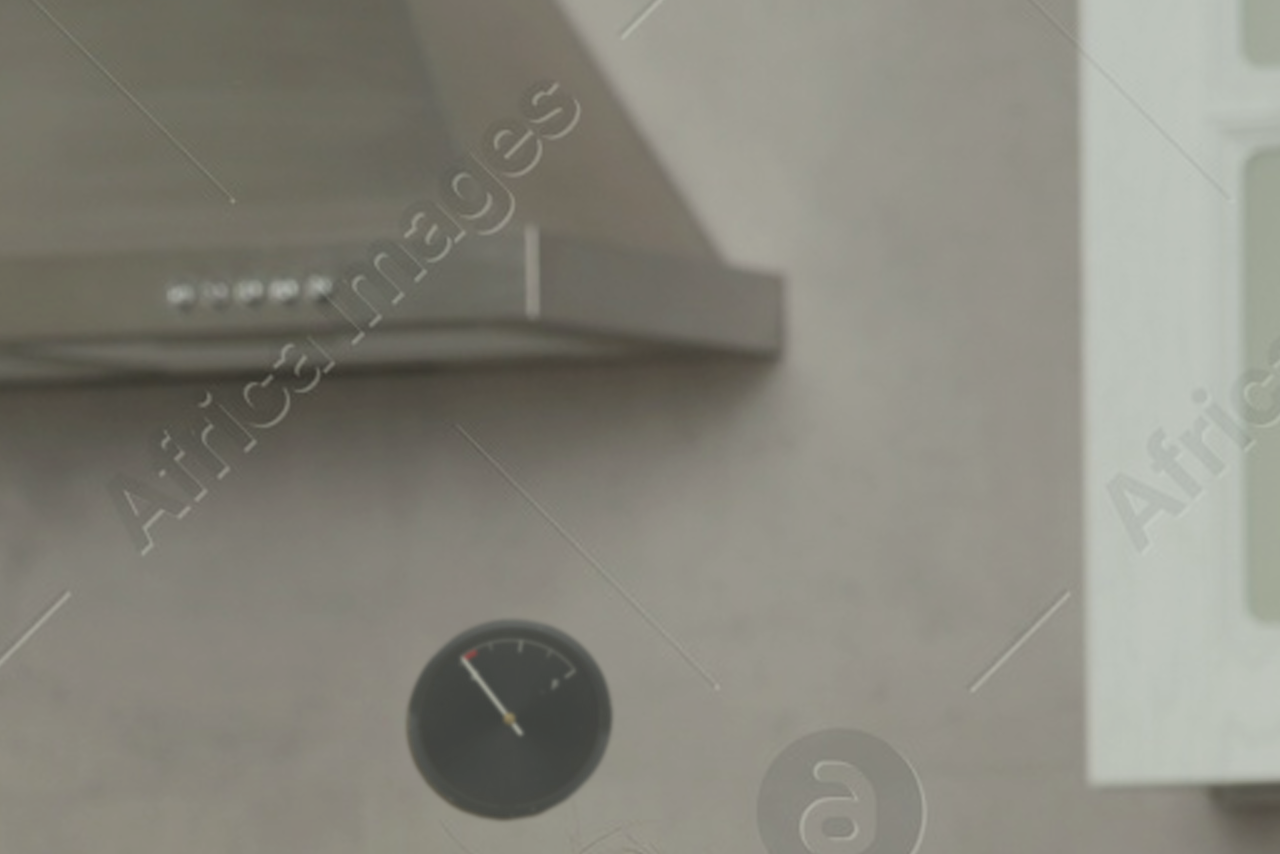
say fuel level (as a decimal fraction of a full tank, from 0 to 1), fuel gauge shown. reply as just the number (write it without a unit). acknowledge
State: 0
